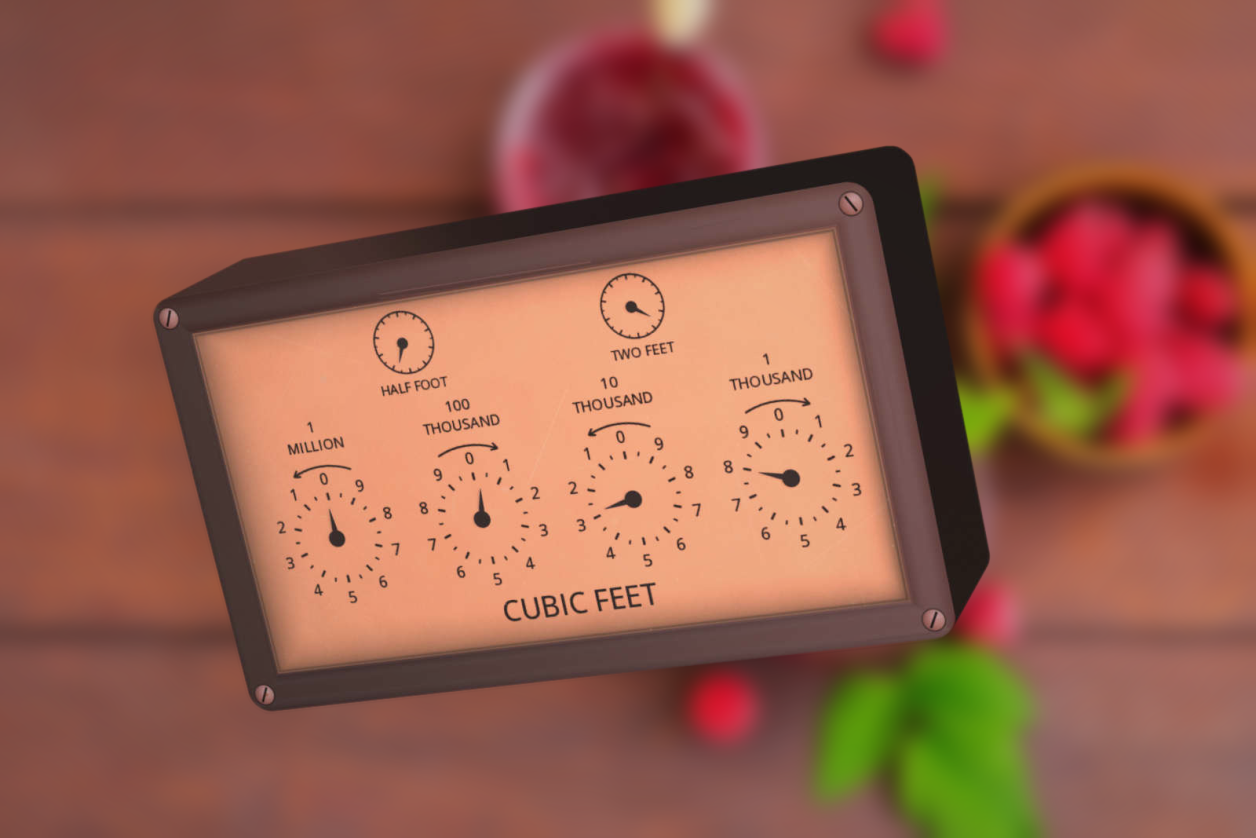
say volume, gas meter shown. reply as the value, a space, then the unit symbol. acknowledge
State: 2800 ft³
